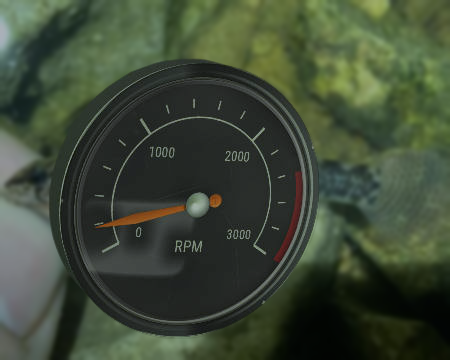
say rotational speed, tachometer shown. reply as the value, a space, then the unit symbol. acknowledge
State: 200 rpm
